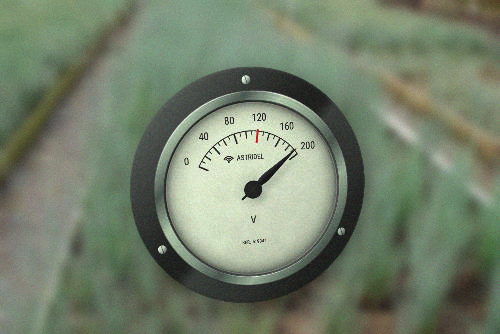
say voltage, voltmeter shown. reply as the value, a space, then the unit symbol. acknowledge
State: 190 V
